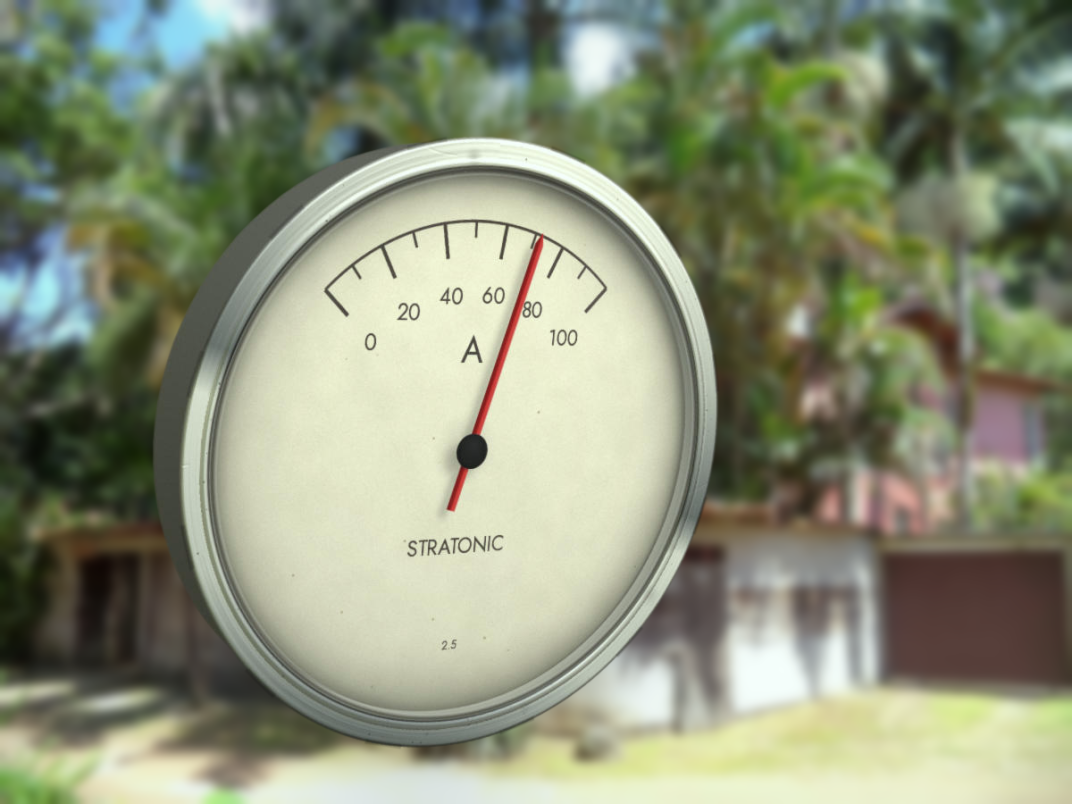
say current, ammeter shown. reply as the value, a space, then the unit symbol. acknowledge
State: 70 A
